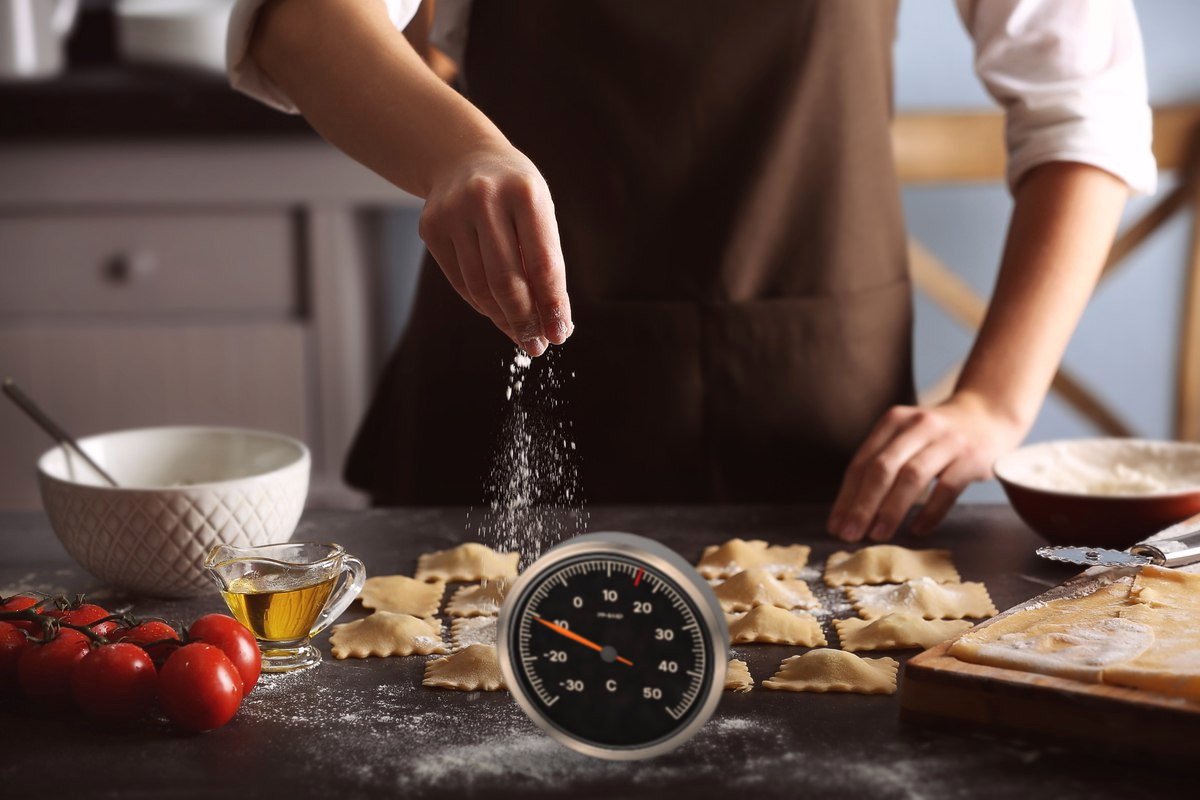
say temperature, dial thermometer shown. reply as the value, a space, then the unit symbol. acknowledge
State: -10 °C
